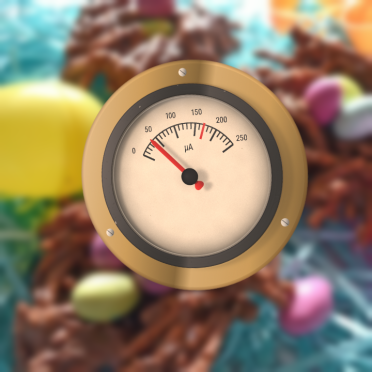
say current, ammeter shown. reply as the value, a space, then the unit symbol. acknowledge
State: 40 µA
